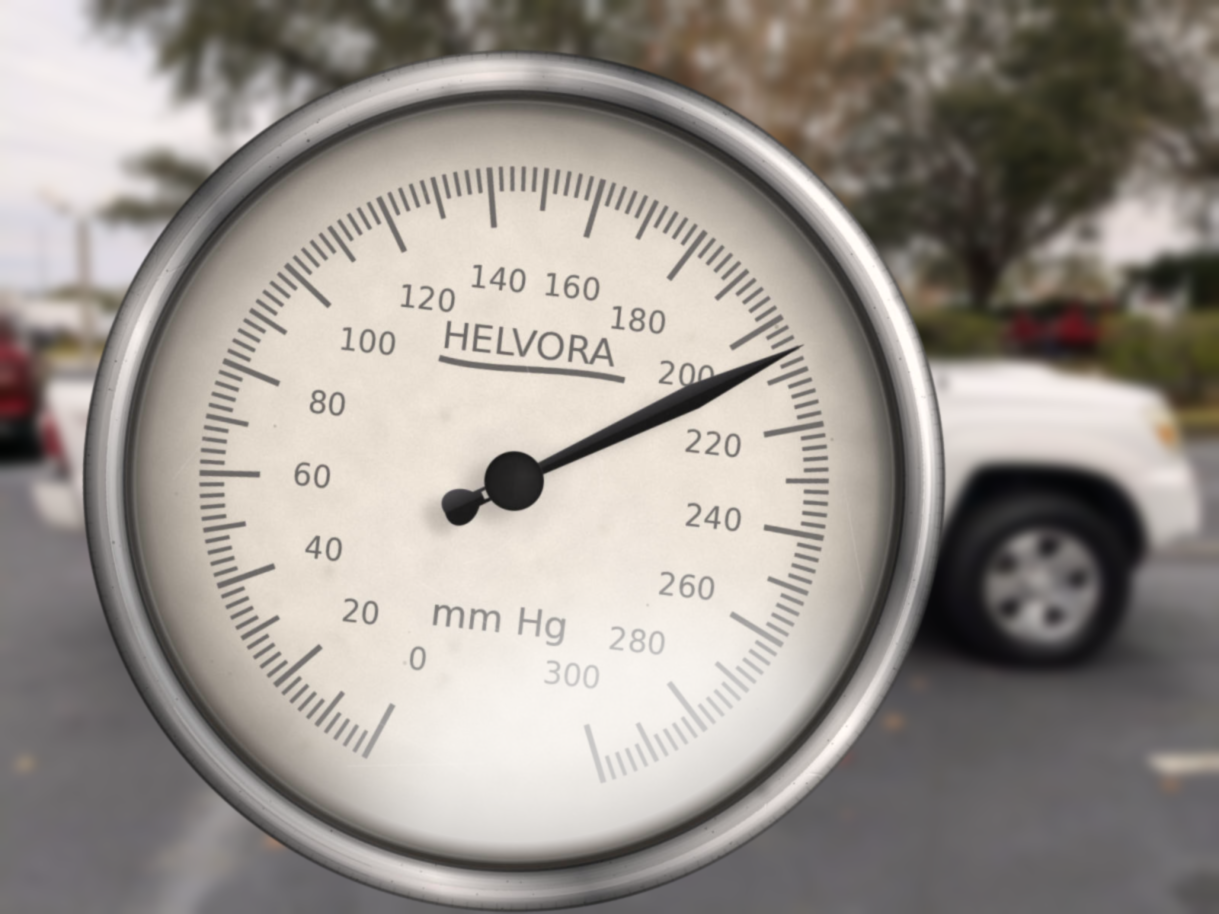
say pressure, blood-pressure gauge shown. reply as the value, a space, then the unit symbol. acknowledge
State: 206 mmHg
